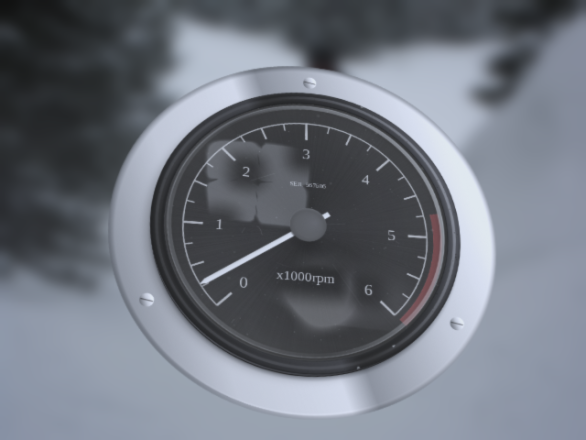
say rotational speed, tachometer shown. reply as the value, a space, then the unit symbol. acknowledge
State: 250 rpm
